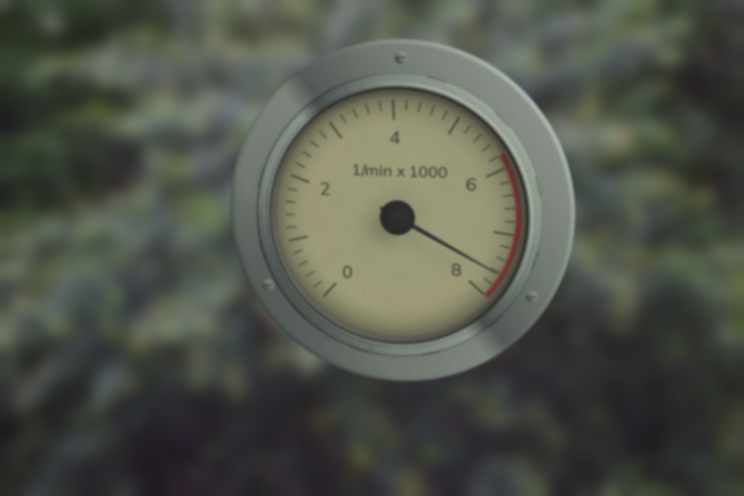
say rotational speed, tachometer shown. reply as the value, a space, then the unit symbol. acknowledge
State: 7600 rpm
